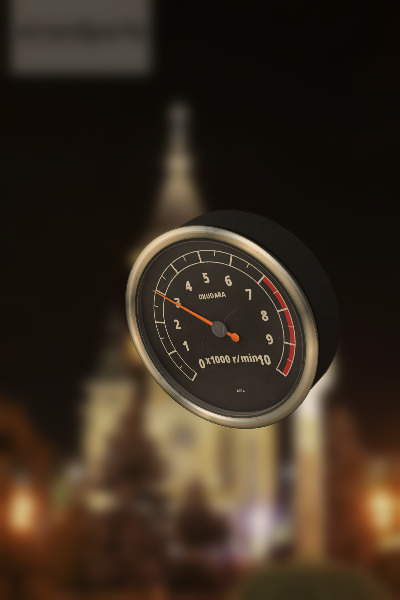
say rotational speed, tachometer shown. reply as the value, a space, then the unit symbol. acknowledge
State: 3000 rpm
